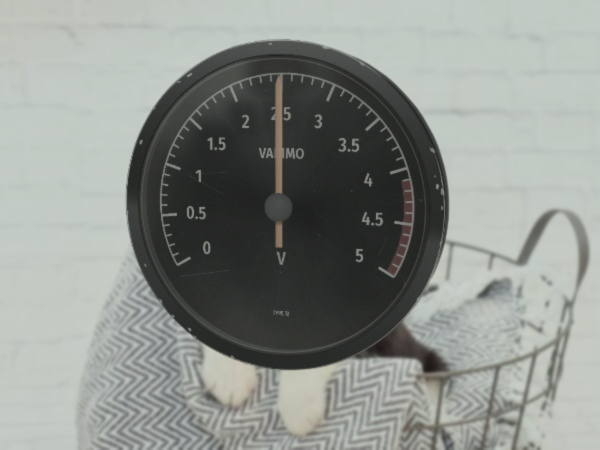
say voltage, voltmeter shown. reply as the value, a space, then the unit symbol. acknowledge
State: 2.5 V
